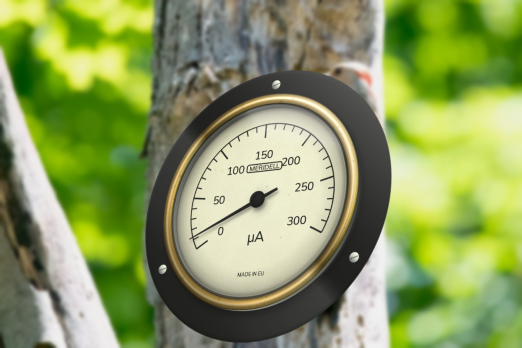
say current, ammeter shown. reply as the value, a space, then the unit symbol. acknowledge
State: 10 µA
